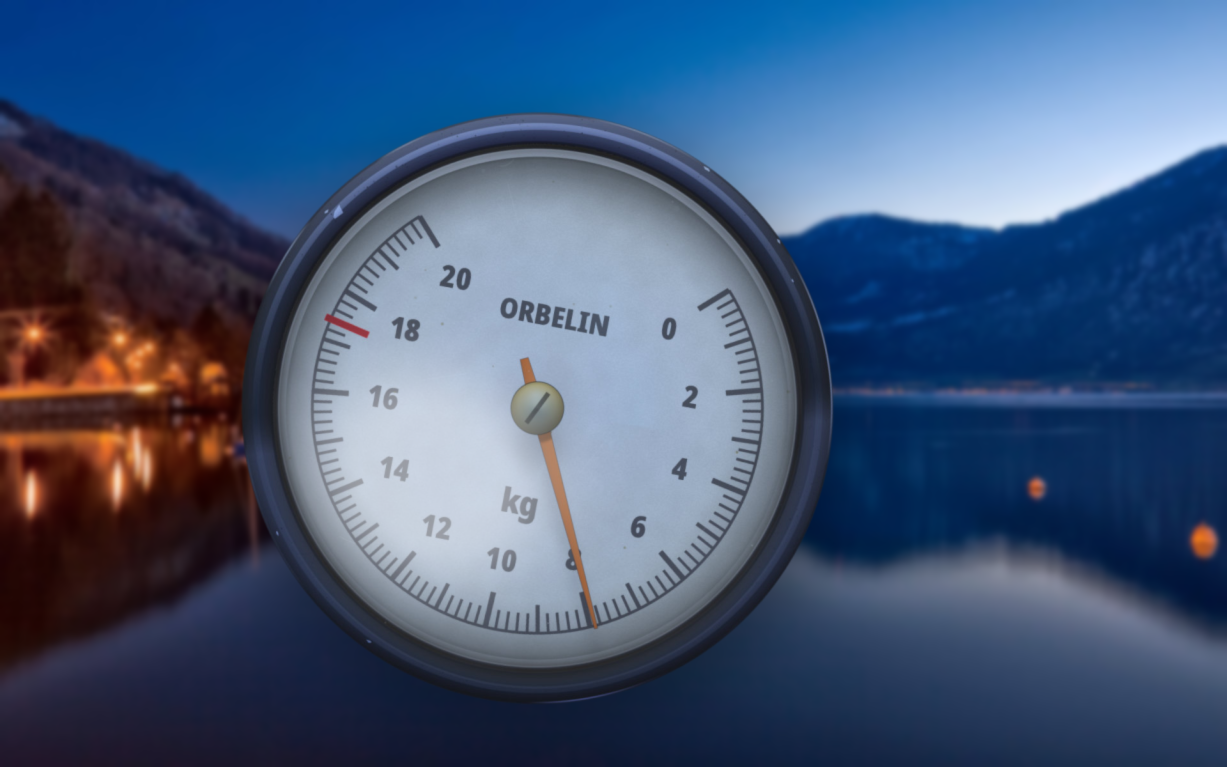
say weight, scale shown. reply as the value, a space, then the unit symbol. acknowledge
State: 7.9 kg
